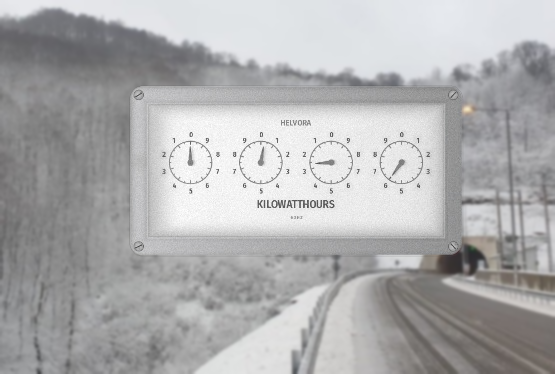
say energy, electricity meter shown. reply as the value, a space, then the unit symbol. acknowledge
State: 26 kWh
